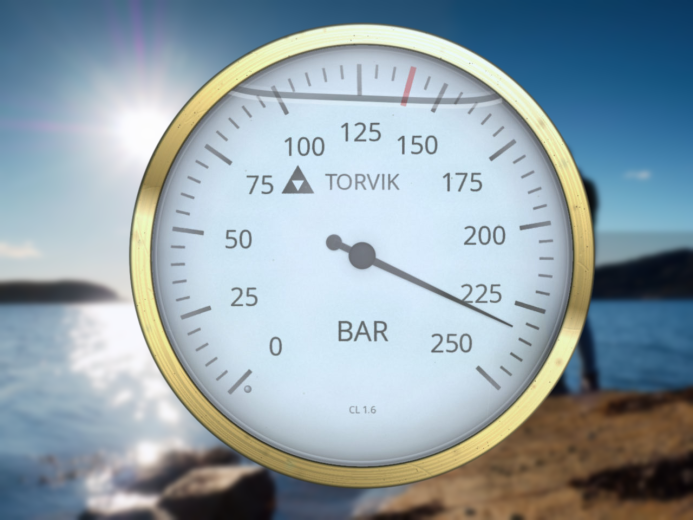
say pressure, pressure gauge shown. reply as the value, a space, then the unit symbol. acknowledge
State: 232.5 bar
